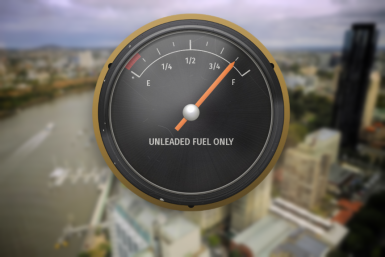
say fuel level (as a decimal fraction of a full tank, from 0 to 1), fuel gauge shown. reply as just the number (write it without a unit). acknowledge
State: 0.875
